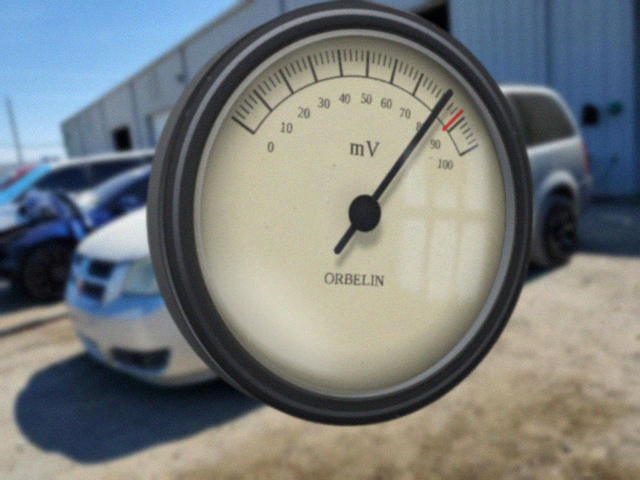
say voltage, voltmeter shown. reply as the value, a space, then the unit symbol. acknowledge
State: 80 mV
